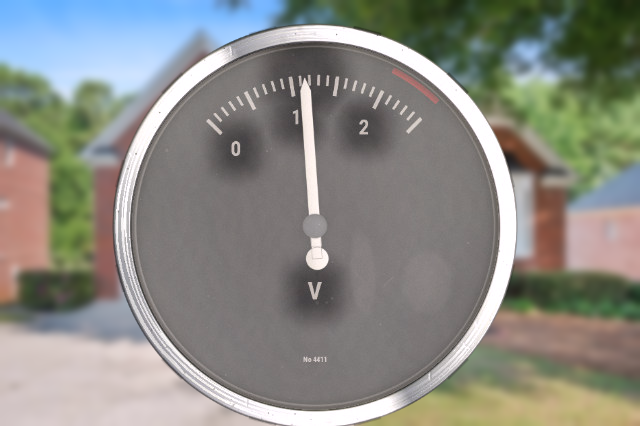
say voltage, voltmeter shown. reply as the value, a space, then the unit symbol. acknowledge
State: 1.15 V
